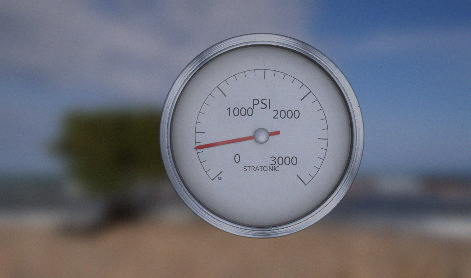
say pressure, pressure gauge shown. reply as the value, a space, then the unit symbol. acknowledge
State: 350 psi
